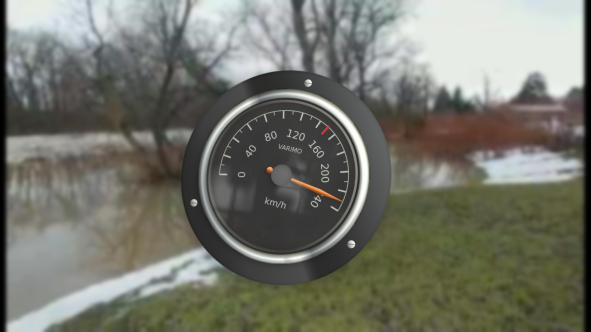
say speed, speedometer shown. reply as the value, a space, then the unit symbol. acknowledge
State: 230 km/h
